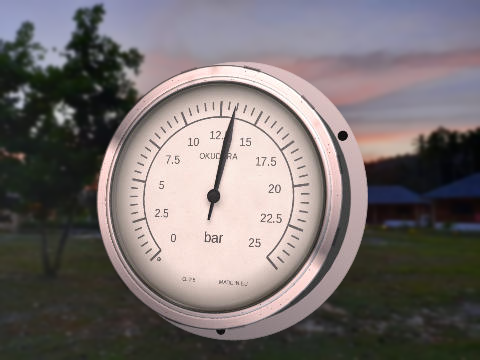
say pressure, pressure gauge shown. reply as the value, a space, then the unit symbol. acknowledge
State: 13.5 bar
